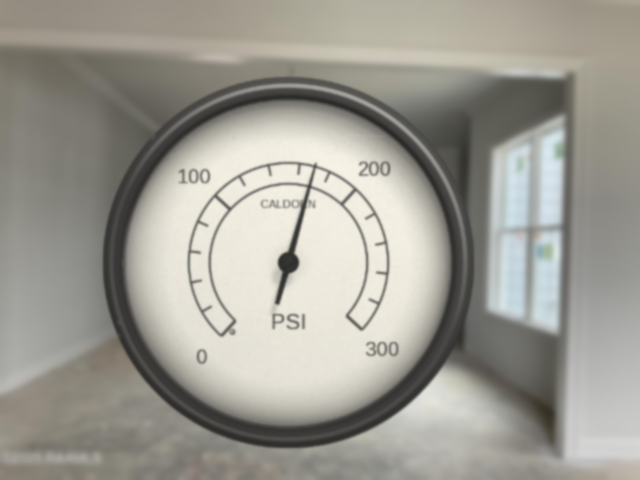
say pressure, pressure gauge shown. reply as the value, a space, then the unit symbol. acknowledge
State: 170 psi
